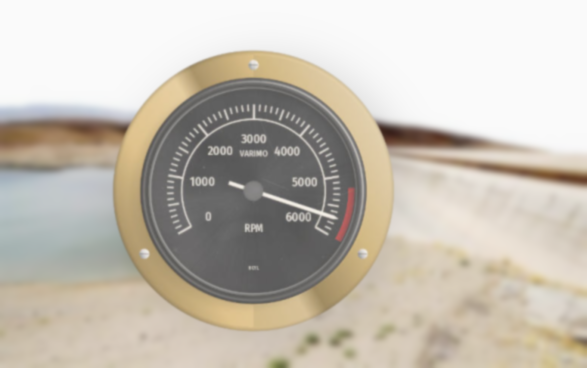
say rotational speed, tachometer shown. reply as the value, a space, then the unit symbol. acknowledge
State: 5700 rpm
